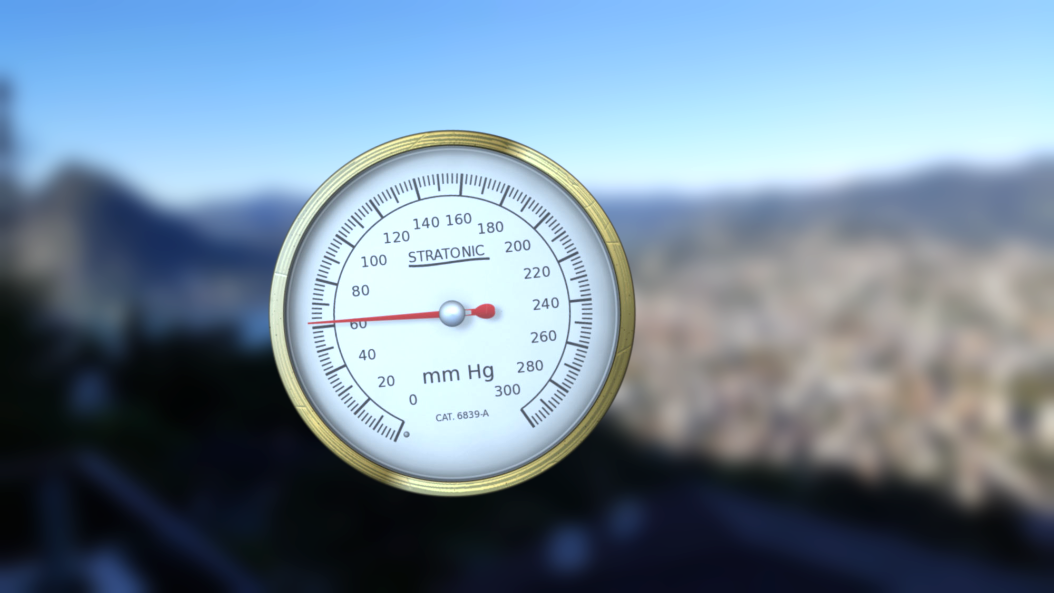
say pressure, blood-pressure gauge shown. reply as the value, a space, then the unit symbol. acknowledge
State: 62 mmHg
